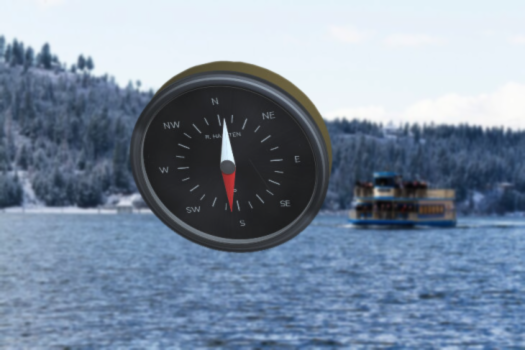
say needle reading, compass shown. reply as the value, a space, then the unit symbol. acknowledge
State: 187.5 °
